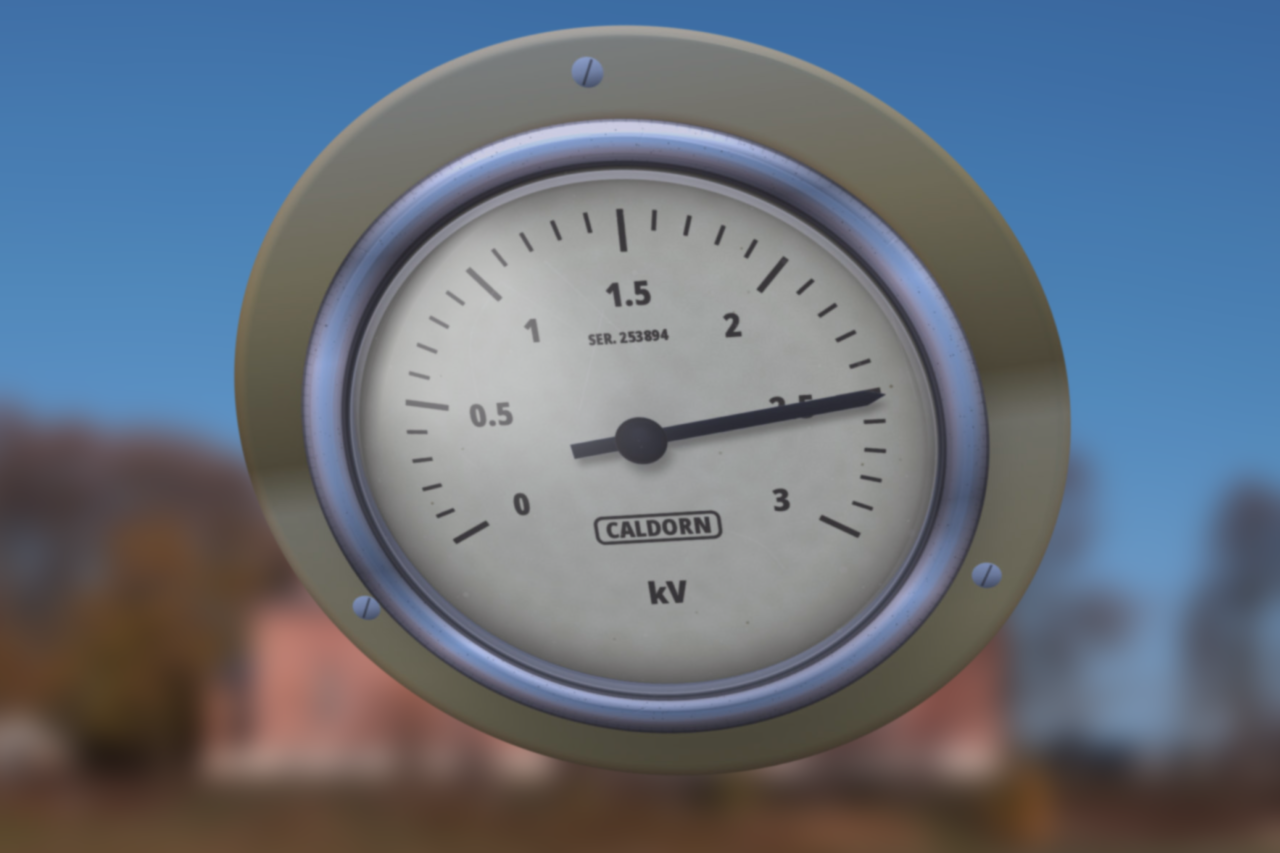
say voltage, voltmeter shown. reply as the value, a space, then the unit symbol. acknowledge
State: 2.5 kV
